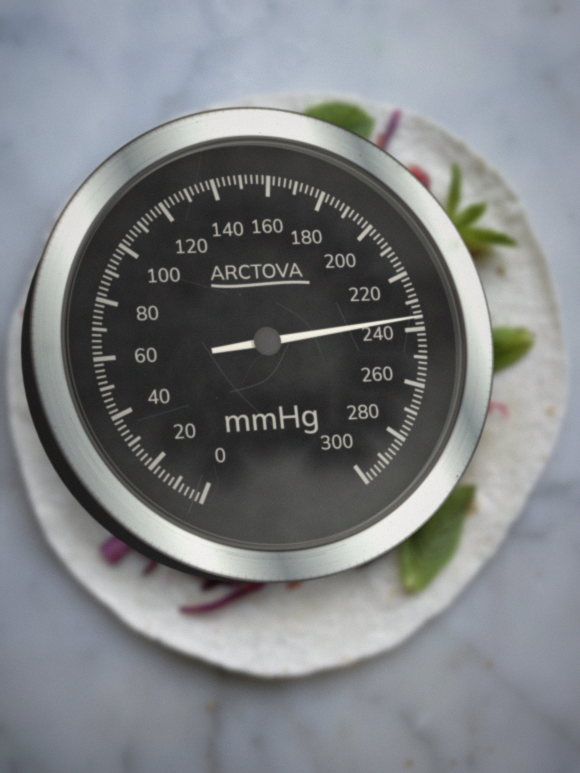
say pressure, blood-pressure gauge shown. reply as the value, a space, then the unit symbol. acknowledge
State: 236 mmHg
